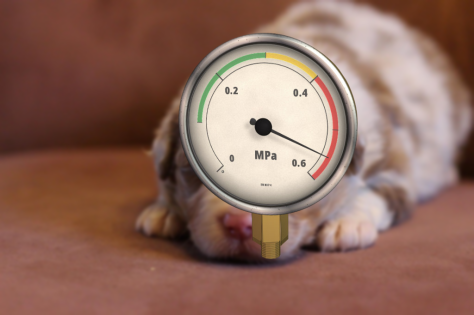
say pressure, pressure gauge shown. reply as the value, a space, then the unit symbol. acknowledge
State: 0.55 MPa
